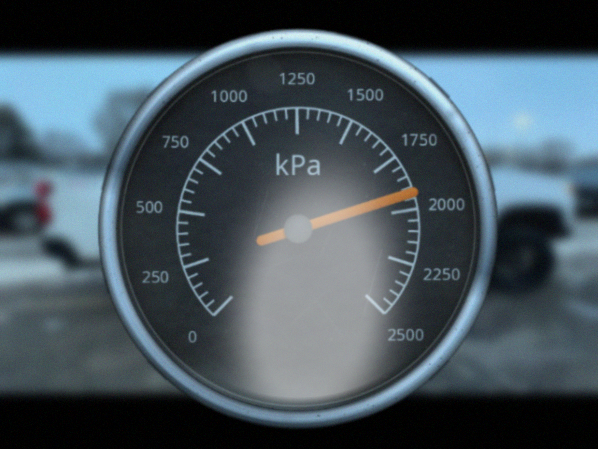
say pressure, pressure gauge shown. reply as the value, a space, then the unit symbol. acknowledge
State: 1925 kPa
